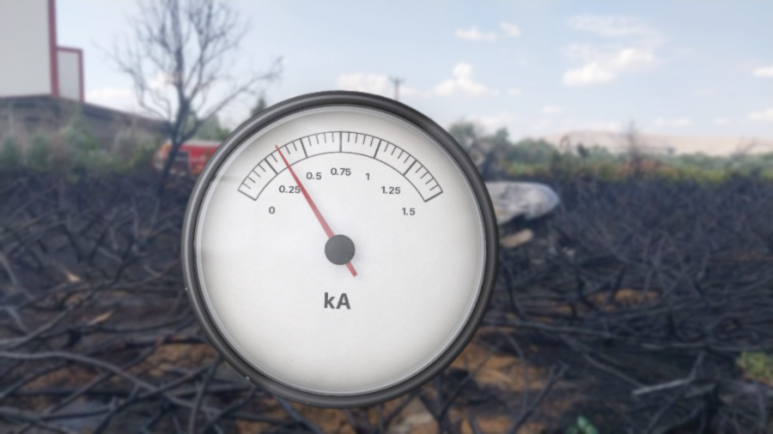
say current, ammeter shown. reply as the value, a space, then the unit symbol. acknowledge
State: 0.35 kA
